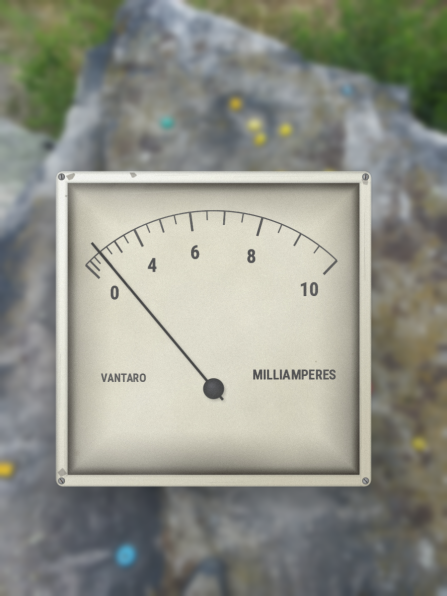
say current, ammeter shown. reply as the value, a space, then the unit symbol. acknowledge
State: 2 mA
